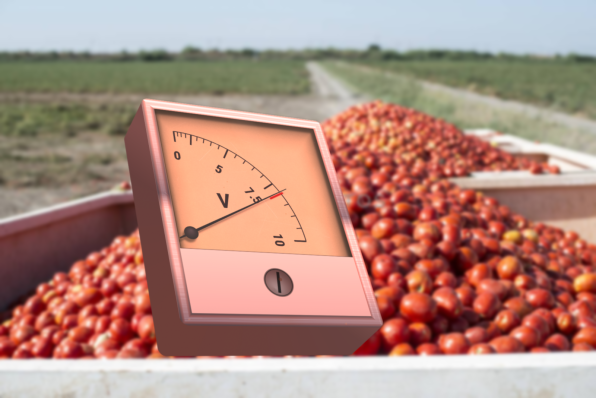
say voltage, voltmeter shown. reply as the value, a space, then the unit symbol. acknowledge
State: 8 V
